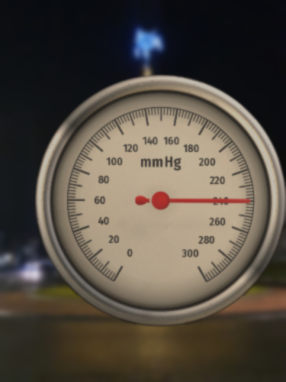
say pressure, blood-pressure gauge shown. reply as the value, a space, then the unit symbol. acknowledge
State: 240 mmHg
